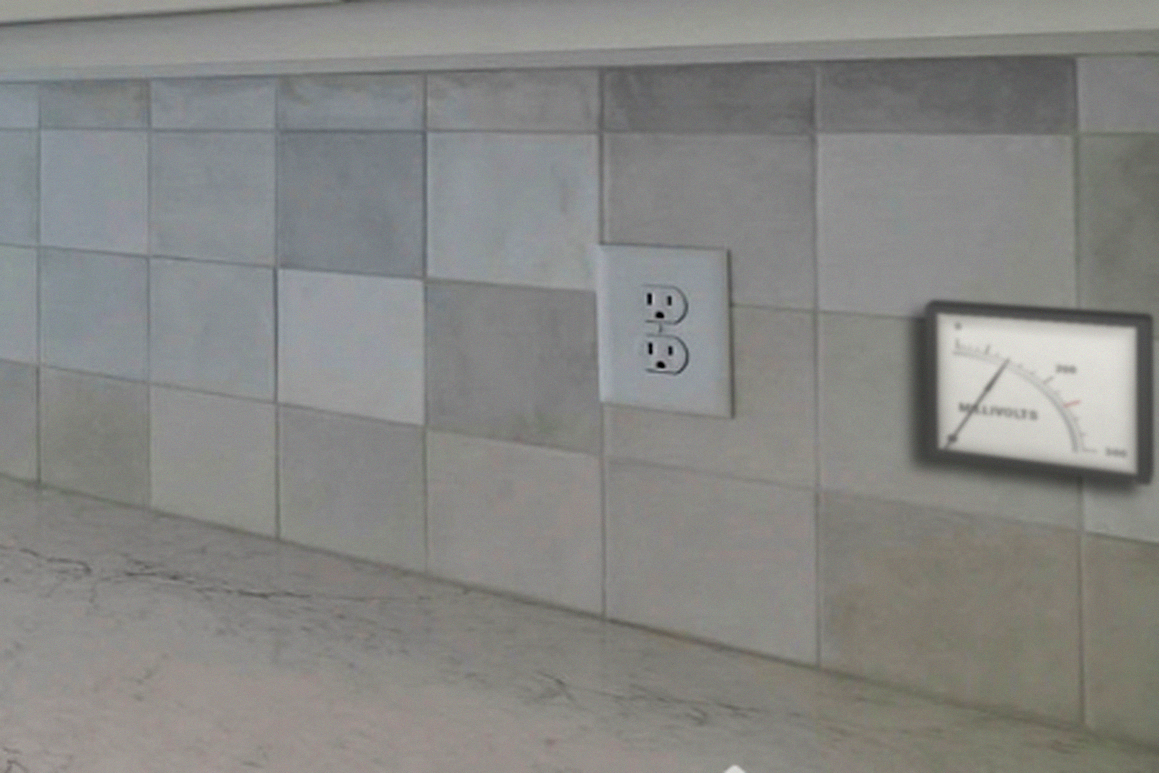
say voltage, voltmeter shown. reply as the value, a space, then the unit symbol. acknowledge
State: 140 mV
